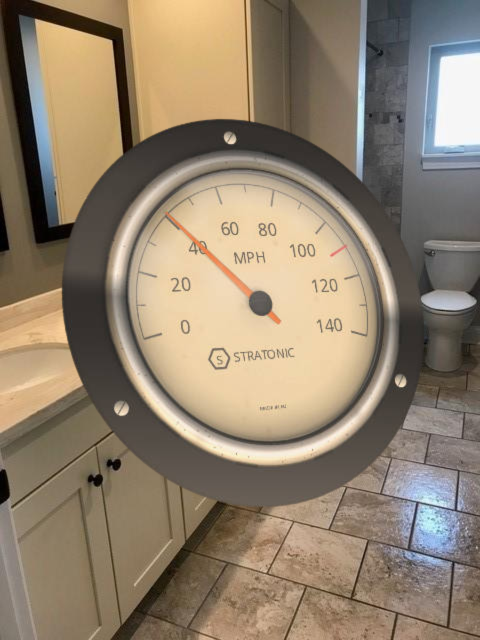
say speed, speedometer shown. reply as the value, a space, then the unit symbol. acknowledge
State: 40 mph
